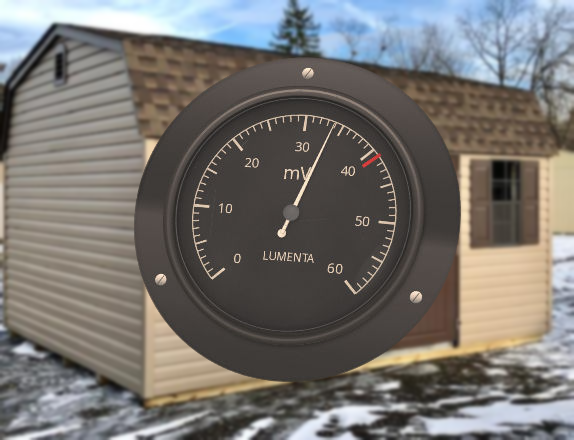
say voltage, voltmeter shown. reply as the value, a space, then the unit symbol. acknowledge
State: 34 mV
